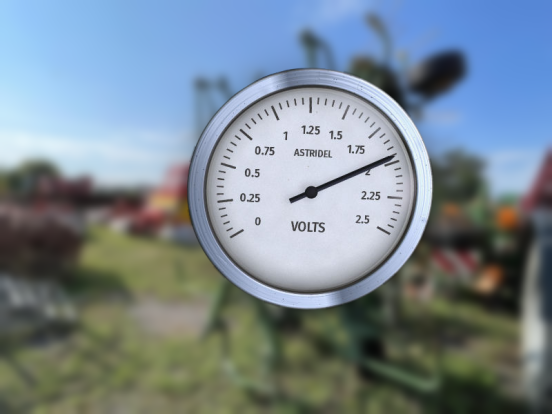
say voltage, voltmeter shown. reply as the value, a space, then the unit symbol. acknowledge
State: 1.95 V
